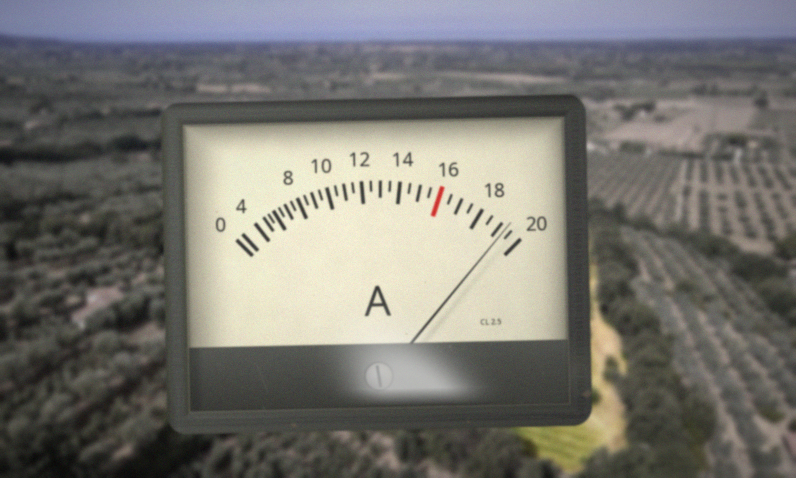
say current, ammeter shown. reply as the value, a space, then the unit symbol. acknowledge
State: 19.25 A
